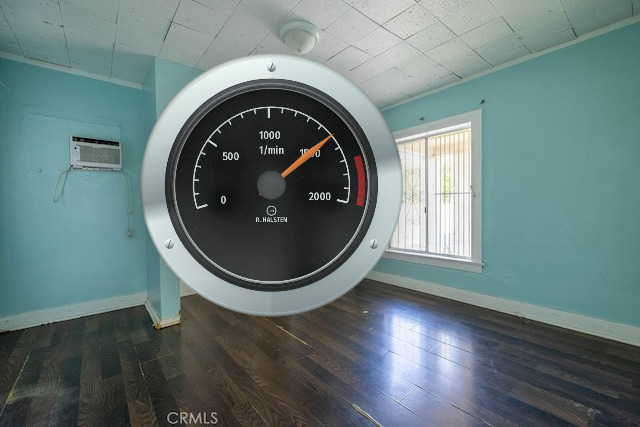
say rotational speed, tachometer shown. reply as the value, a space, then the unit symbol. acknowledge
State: 1500 rpm
